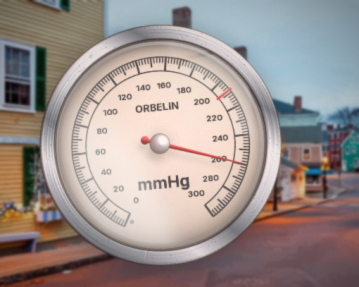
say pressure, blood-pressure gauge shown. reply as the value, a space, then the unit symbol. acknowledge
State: 260 mmHg
